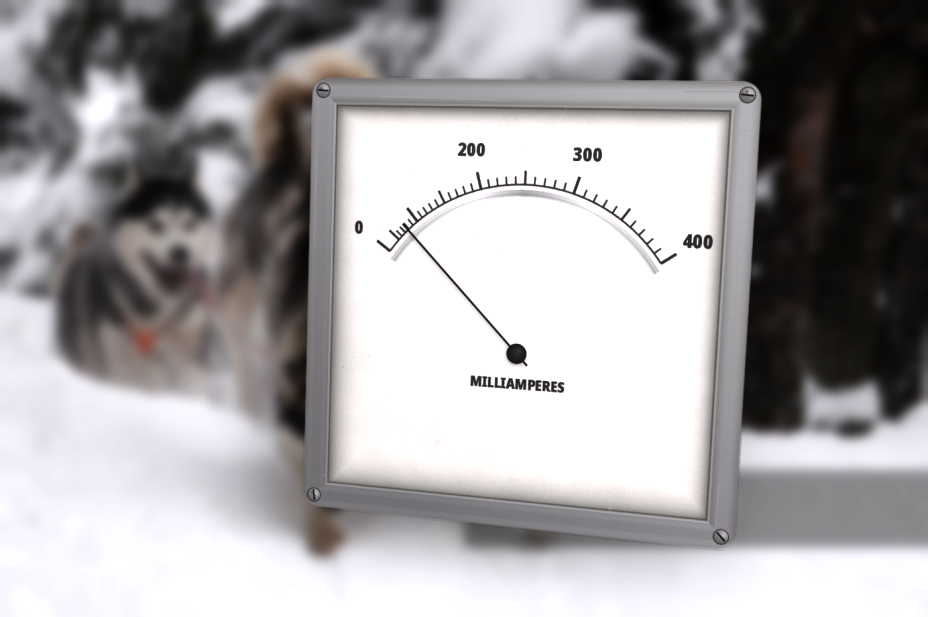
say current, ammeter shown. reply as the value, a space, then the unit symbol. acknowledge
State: 80 mA
